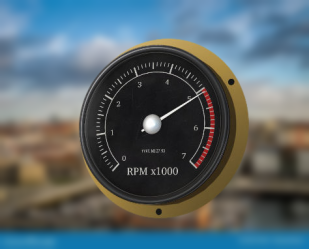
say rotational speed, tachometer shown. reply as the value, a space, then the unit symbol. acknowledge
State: 5100 rpm
